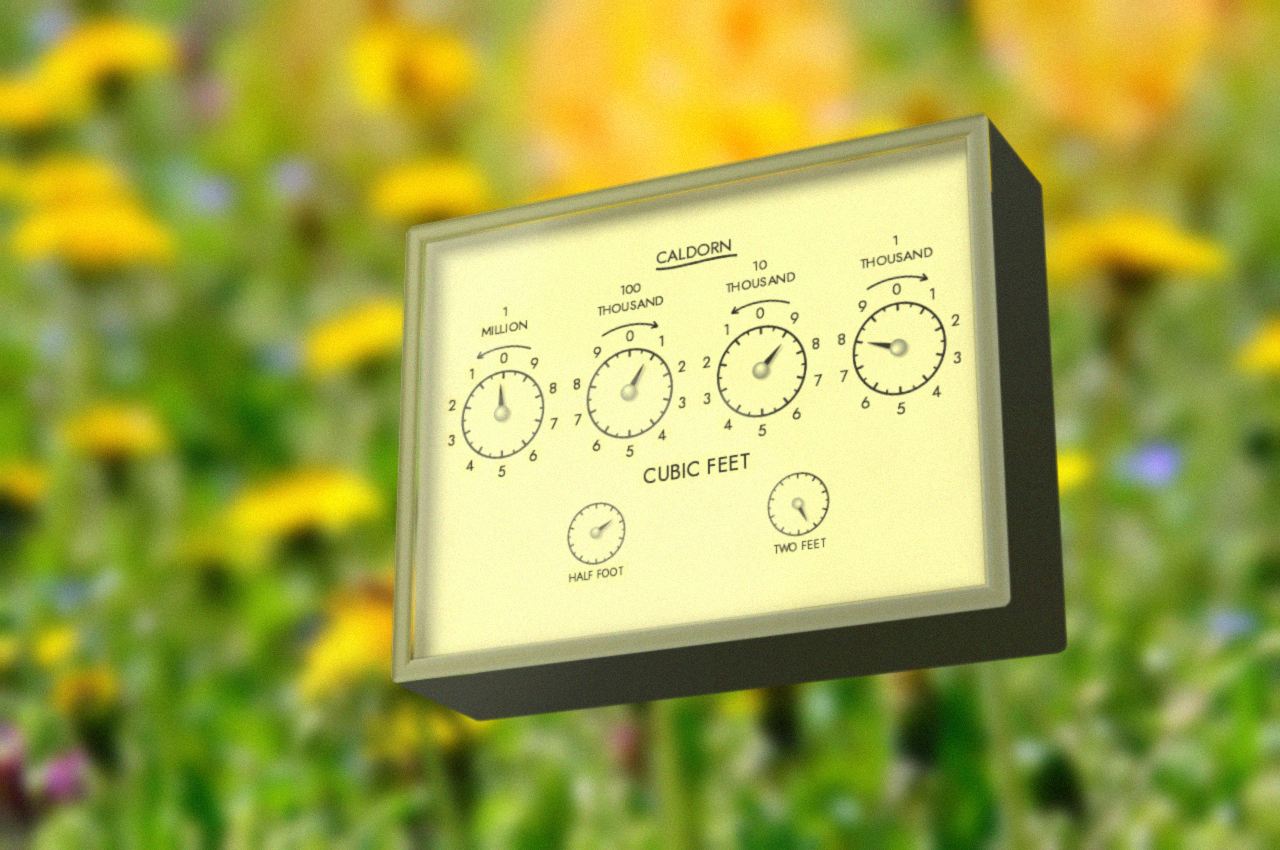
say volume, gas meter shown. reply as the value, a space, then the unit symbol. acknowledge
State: 8800 ft³
